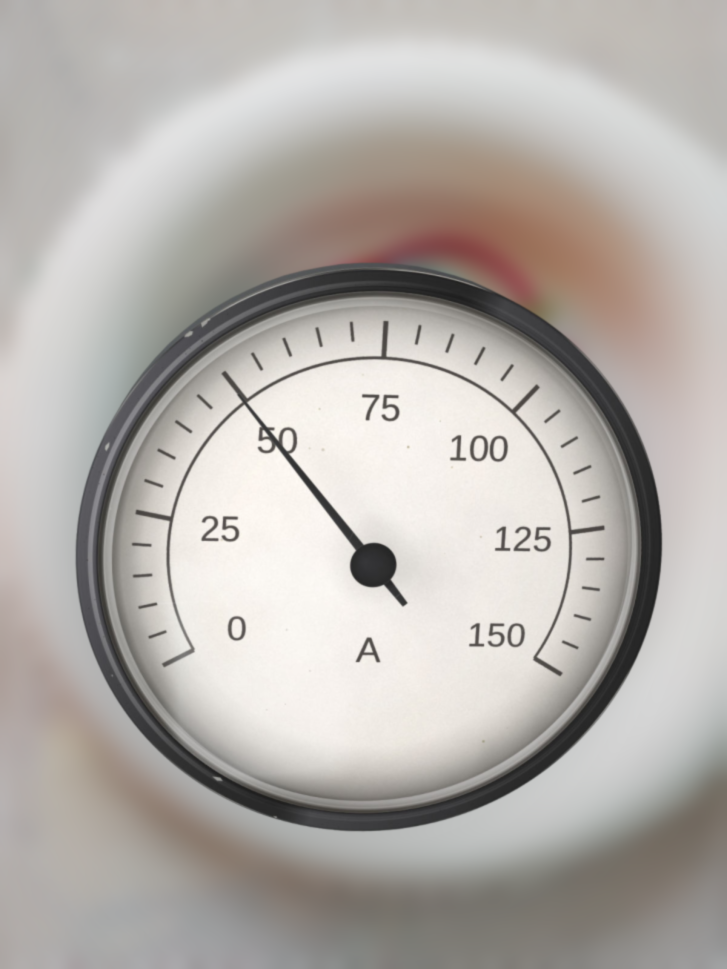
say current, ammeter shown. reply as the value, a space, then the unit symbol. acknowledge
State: 50 A
